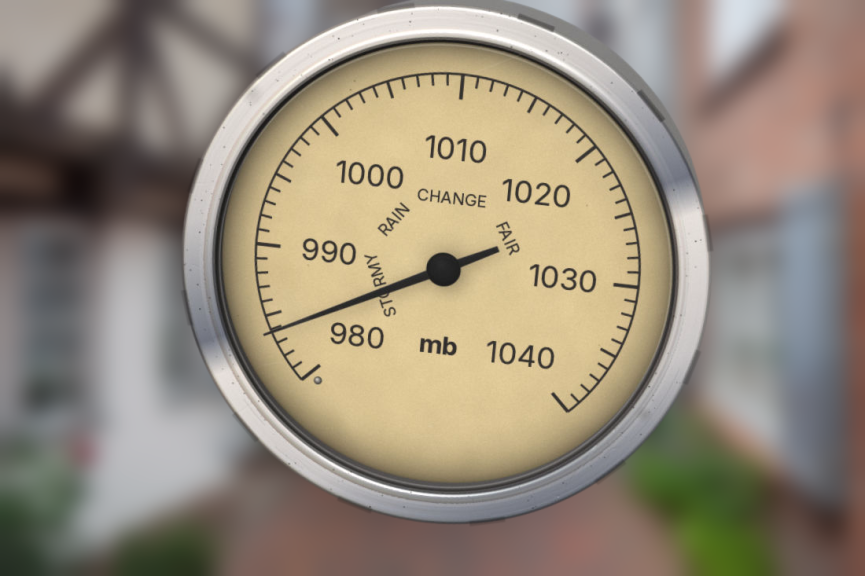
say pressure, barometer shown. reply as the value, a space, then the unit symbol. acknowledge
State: 984 mbar
